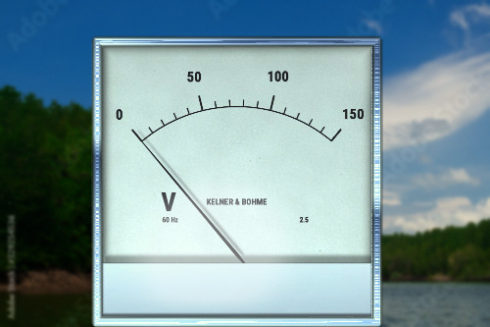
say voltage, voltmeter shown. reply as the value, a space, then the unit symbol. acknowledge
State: 0 V
